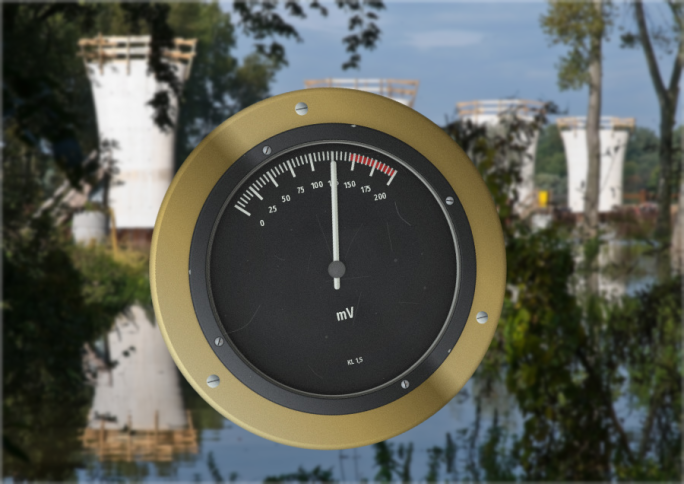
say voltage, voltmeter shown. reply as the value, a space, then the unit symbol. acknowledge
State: 125 mV
